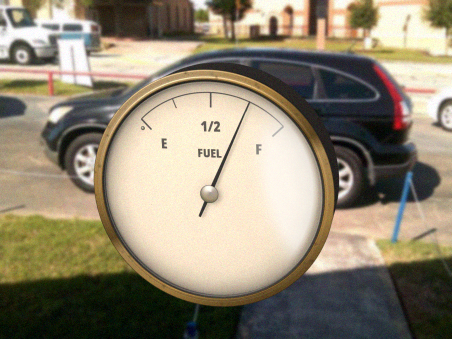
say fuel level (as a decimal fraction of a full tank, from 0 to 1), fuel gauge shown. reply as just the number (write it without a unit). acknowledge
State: 0.75
